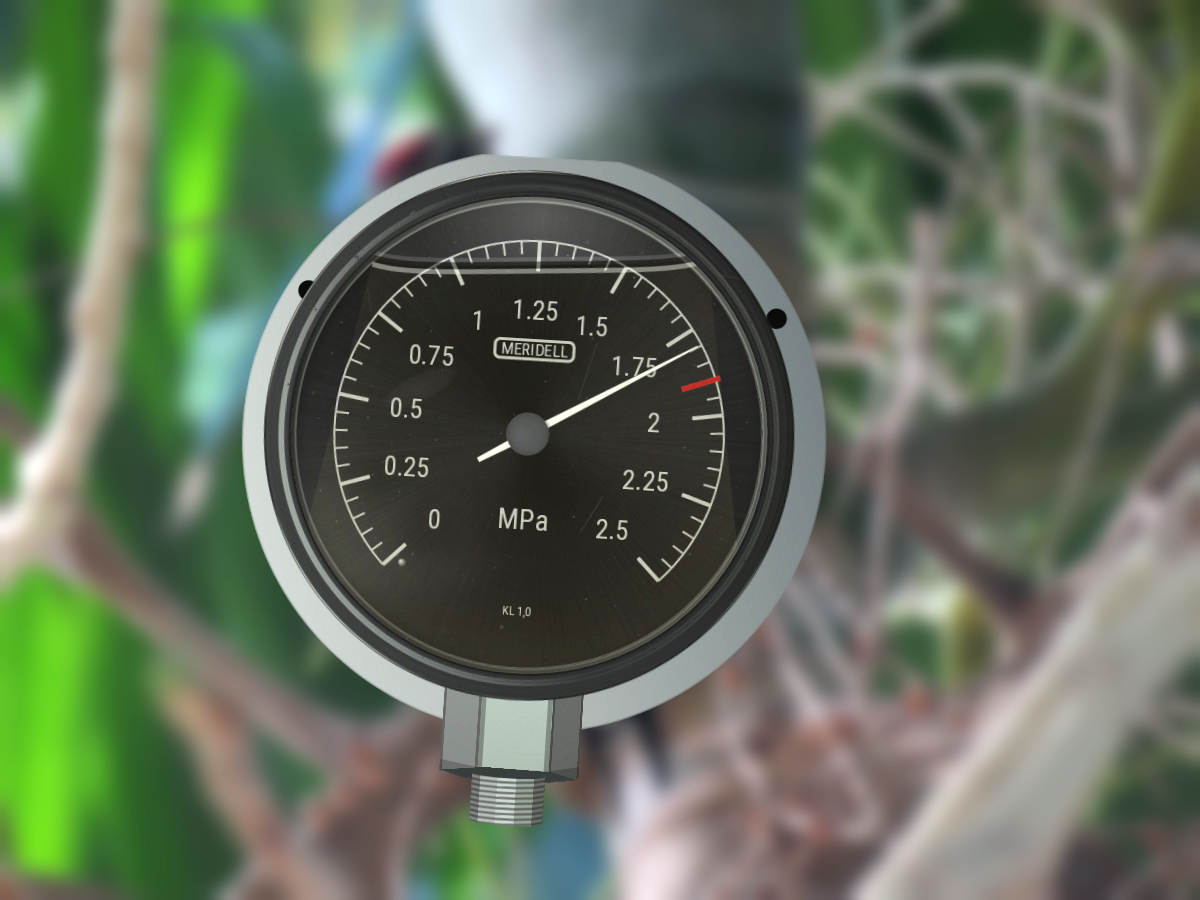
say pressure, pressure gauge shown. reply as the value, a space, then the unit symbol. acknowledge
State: 1.8 MPa
